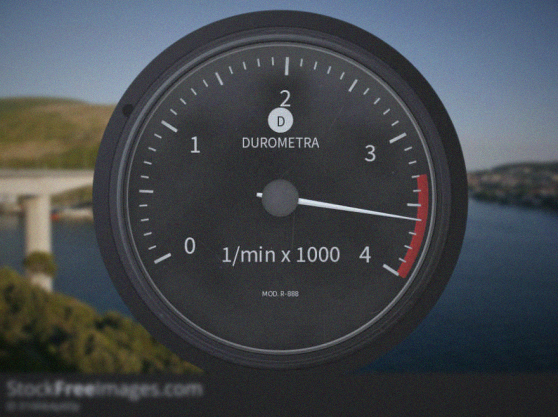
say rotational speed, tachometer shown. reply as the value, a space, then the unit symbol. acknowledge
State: 3600 rpm
